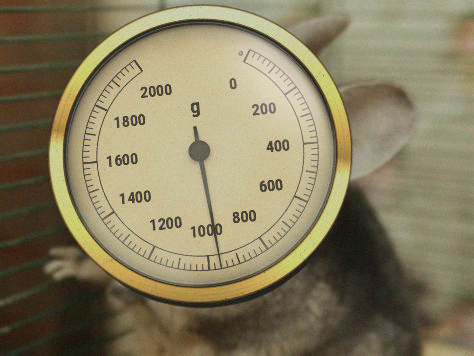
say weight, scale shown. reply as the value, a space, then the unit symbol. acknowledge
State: 960 g
